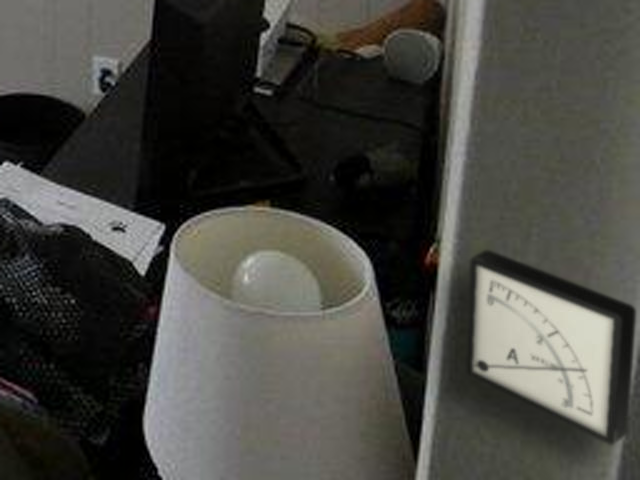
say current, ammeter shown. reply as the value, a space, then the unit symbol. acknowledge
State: 2.5 A
